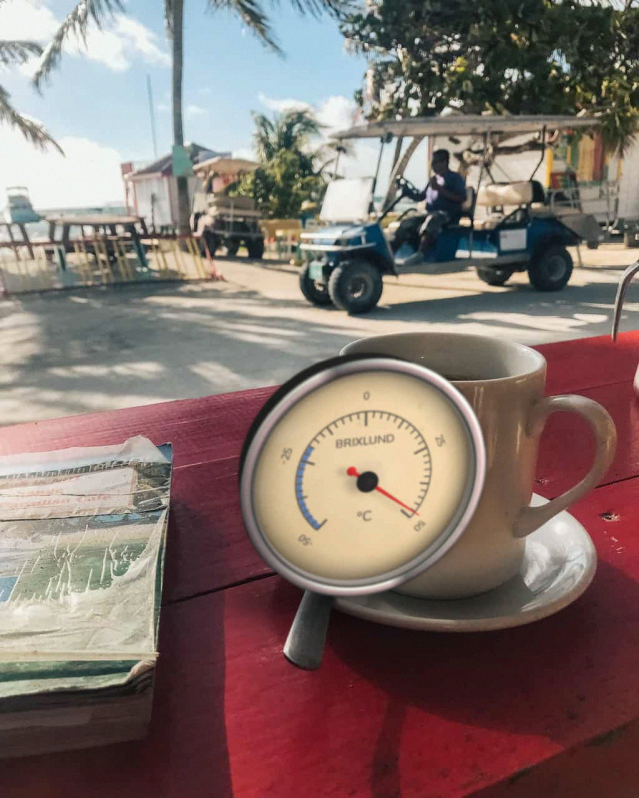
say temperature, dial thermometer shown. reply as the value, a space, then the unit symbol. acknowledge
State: 47.5 °C
